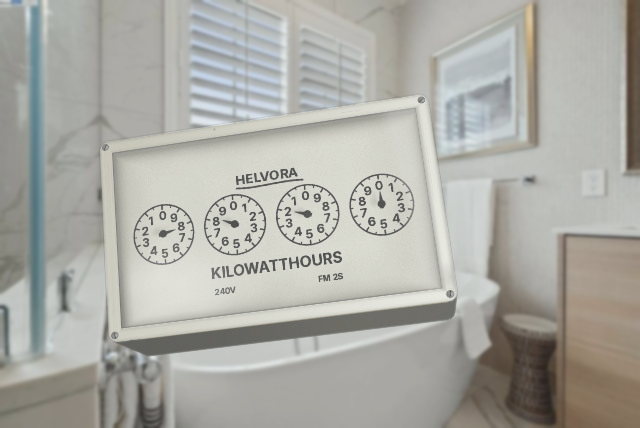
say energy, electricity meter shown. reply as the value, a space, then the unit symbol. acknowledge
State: 7820 kWh
